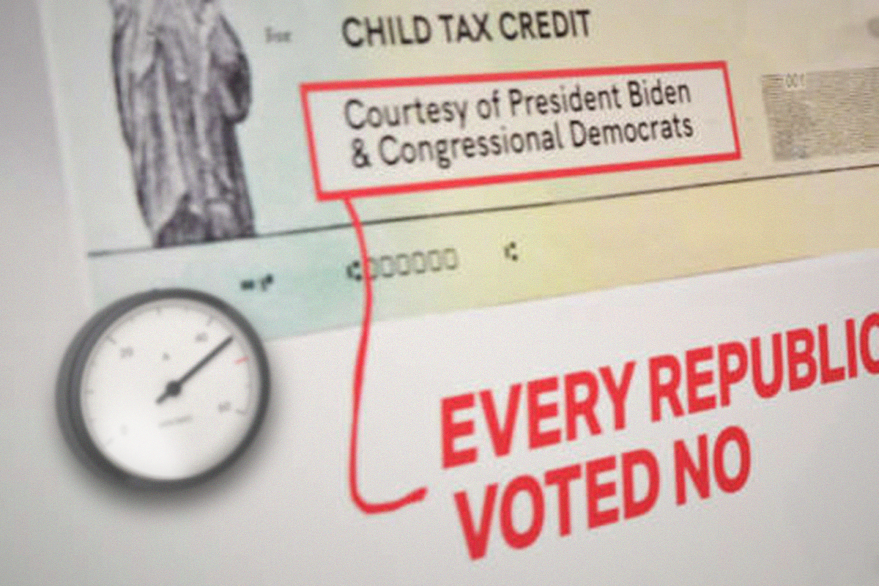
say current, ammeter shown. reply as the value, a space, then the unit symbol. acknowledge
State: 45 A
